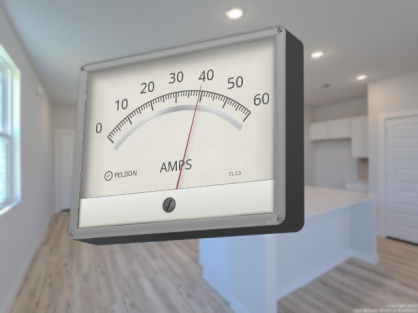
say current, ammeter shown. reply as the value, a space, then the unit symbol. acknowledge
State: 40 A
